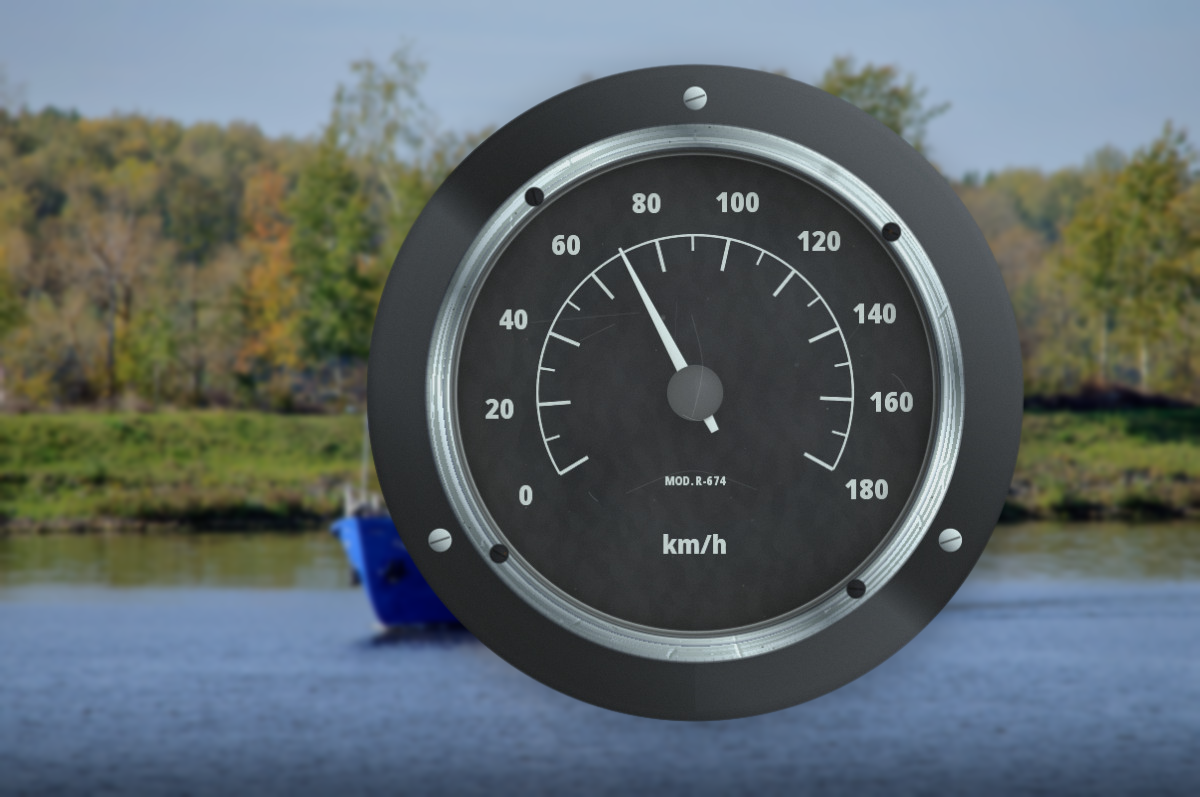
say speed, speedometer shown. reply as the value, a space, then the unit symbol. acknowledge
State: 70 km/h
